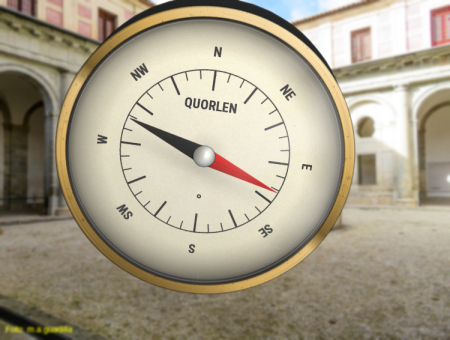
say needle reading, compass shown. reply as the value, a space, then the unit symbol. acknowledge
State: 110 °
